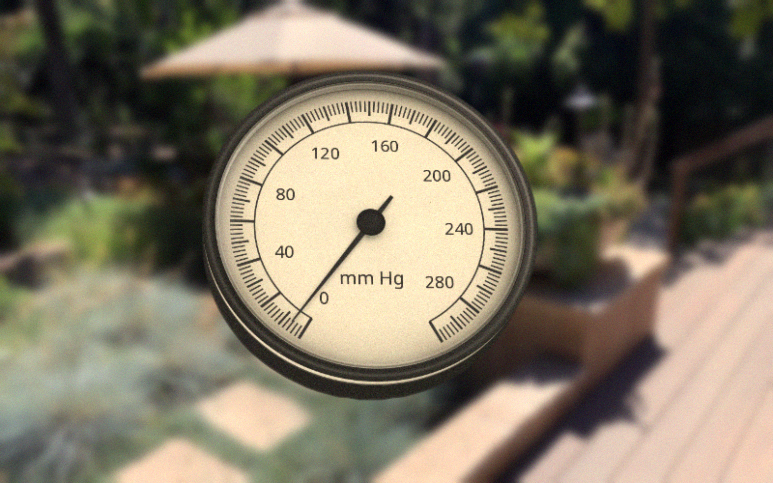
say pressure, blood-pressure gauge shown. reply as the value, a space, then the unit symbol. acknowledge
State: 6 mmHg
